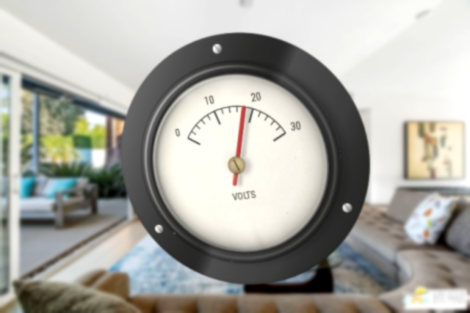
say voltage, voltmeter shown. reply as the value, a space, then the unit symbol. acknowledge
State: 18 V
